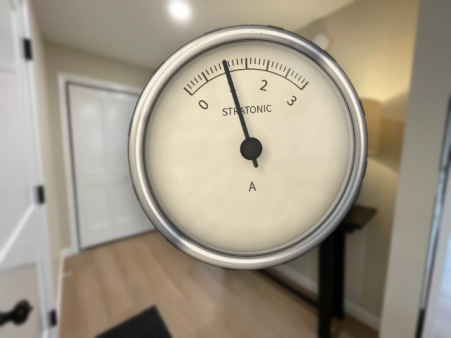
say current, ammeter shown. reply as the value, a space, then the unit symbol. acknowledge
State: 1 A
